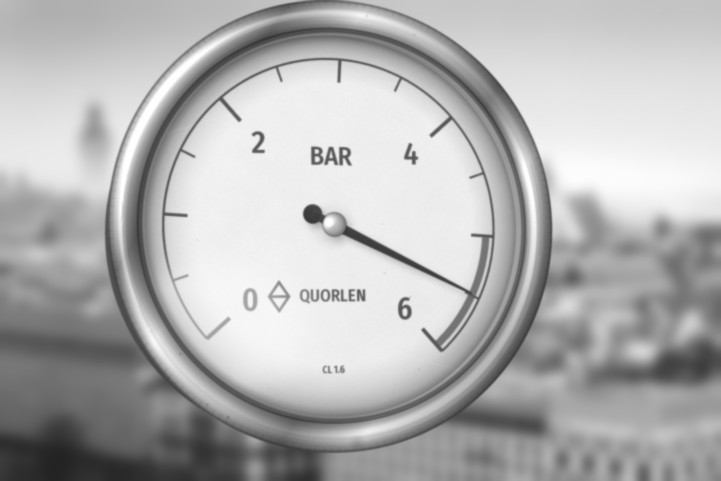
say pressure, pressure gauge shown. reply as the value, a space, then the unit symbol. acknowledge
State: 5.5 bar
